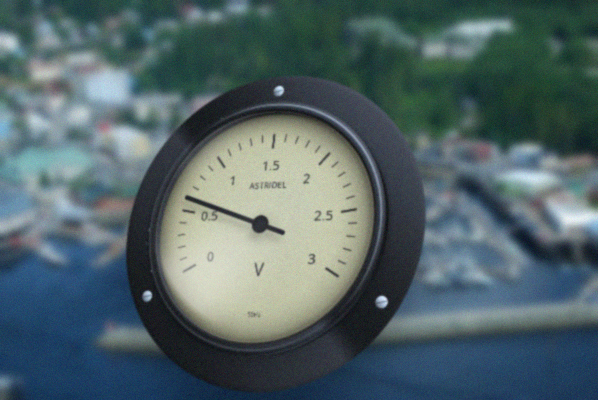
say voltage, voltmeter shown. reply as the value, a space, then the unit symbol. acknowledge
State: 0.6 V
